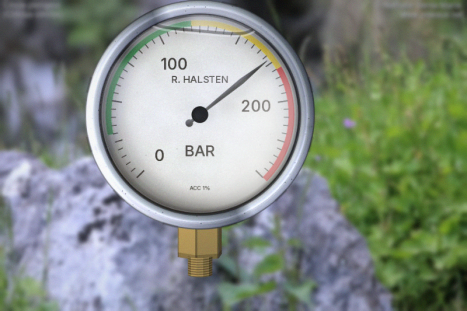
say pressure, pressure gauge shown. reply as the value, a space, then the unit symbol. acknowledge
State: 172.5 bar
